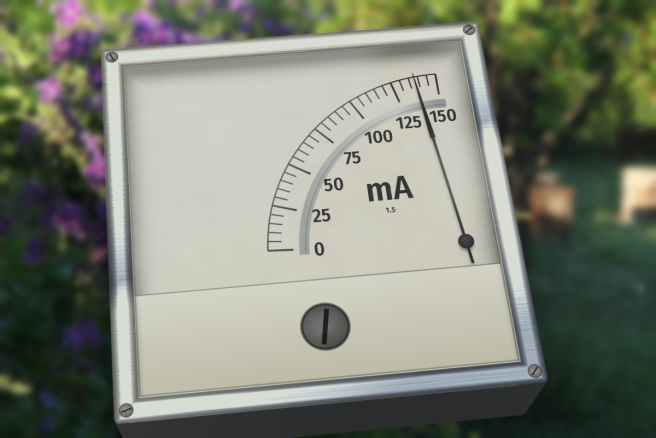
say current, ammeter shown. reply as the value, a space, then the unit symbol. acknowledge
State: 137.5 mA
